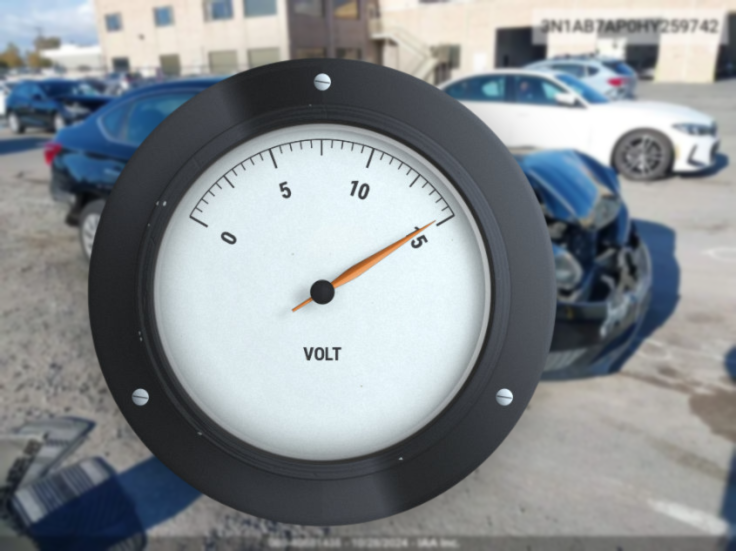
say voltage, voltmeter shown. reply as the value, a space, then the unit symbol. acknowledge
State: 14.75 V
